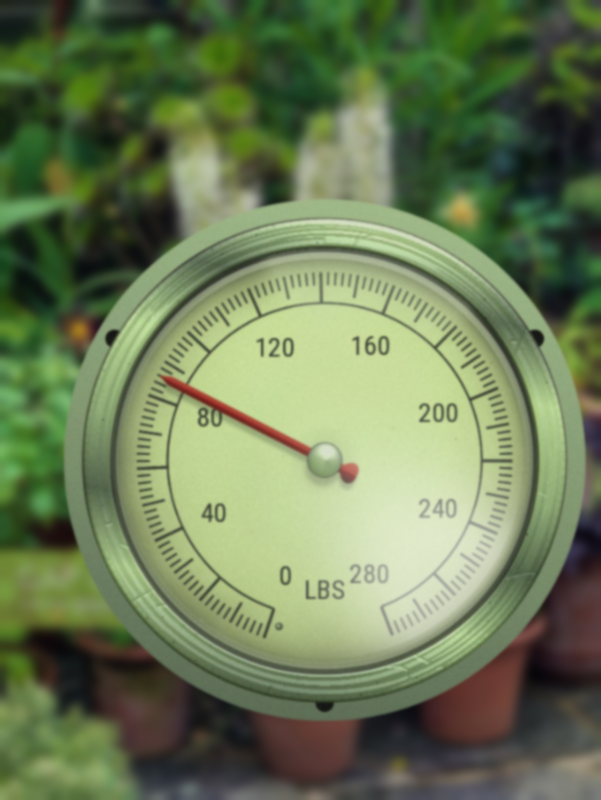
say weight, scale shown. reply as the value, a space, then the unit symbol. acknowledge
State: 86 lb
